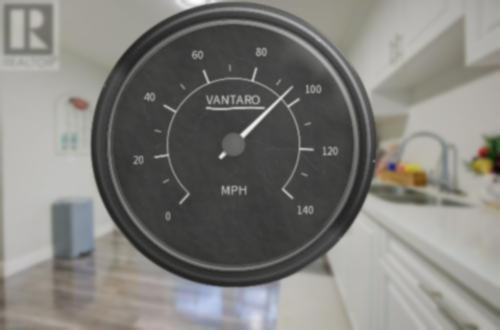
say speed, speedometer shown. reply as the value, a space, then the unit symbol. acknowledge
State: 95 mph
